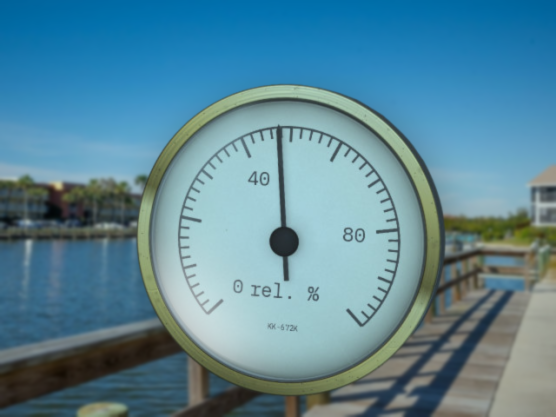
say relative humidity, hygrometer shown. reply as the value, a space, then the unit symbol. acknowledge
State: 48 %
